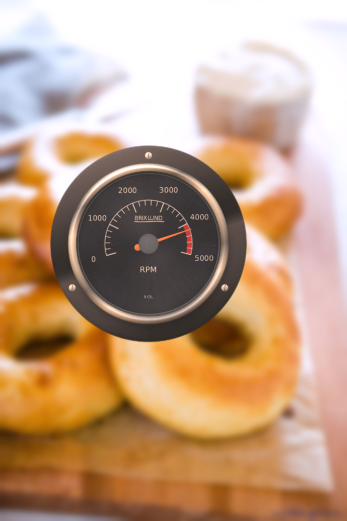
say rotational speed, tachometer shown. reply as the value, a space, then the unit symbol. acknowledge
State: 4200 rpm
